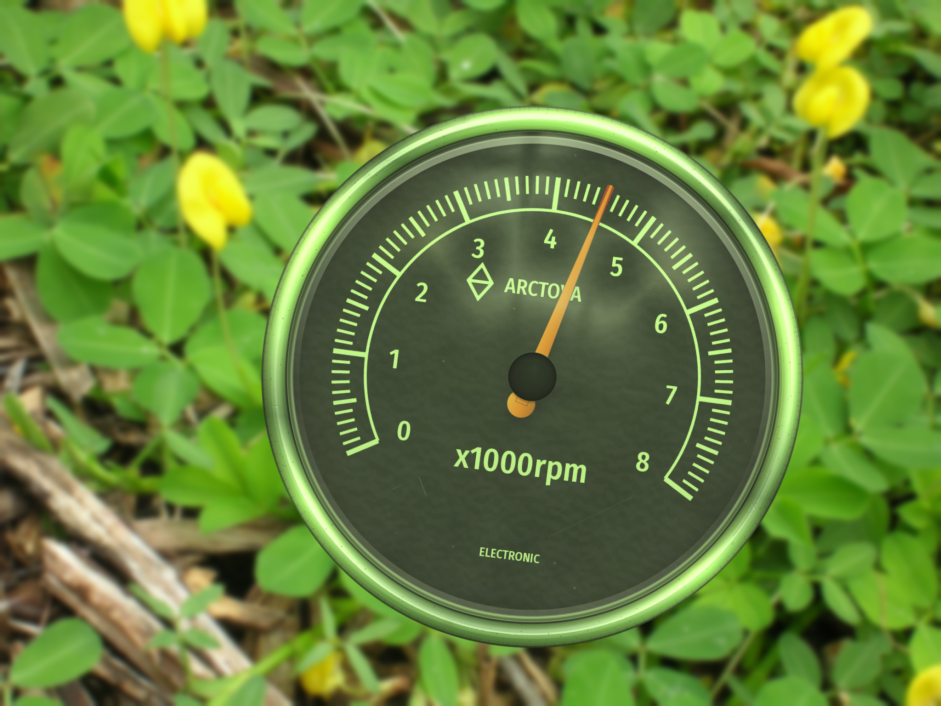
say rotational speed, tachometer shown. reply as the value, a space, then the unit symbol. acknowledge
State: 4500 rpm
